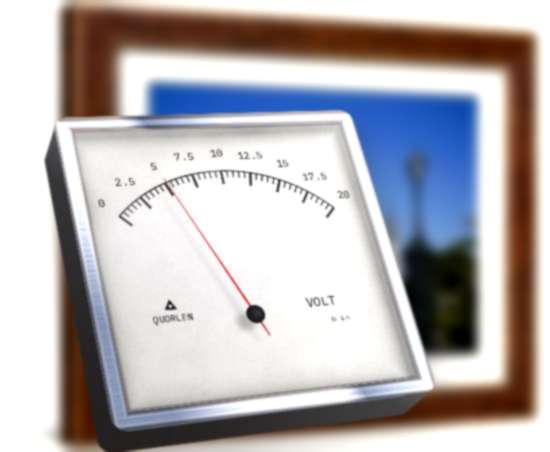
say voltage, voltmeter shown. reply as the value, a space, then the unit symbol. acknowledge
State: 5 V
